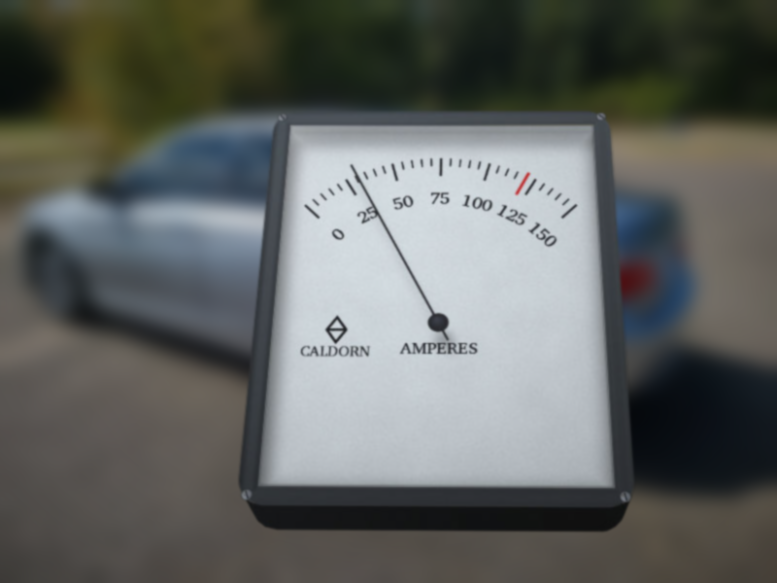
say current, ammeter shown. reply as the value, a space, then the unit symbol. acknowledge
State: 30 A
